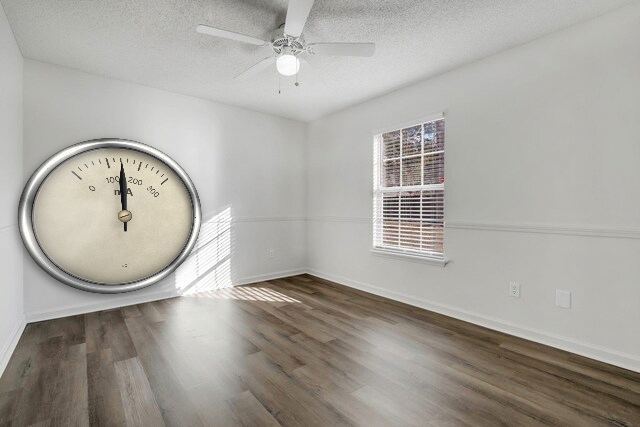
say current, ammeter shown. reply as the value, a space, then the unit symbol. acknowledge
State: 140 mA
